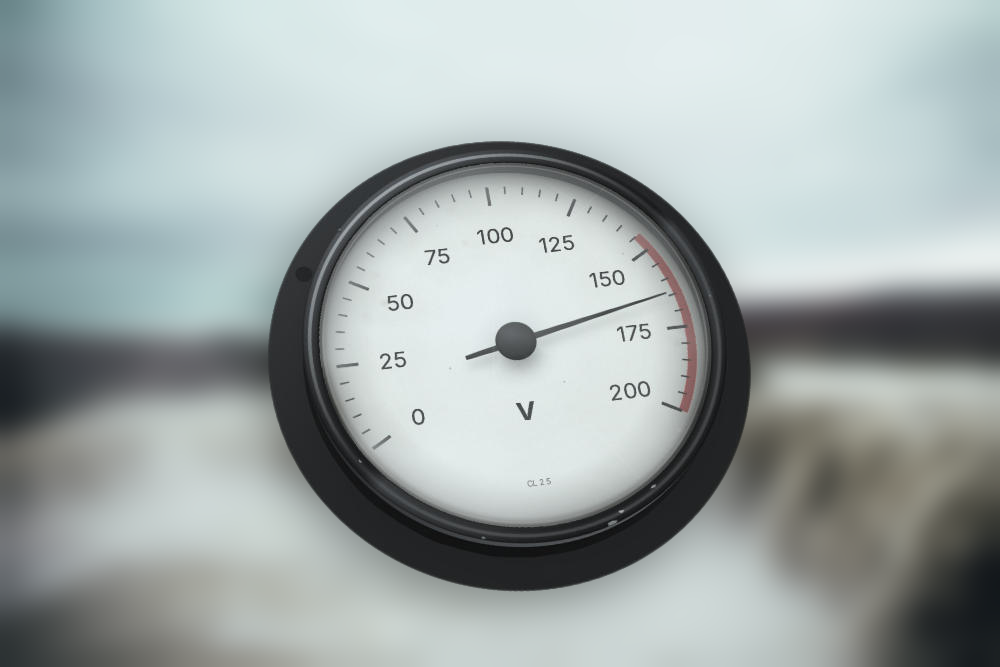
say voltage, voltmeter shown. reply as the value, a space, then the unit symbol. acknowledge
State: 165 V
